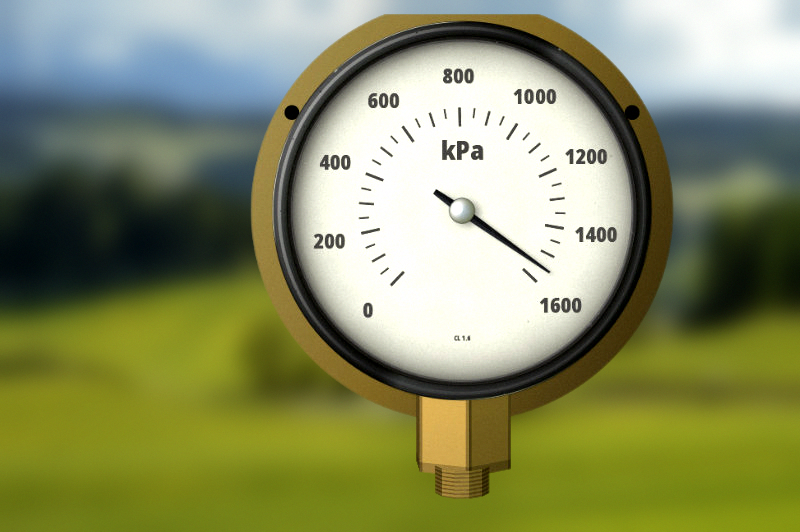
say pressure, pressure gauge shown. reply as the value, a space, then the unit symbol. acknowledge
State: 1550 kPa
